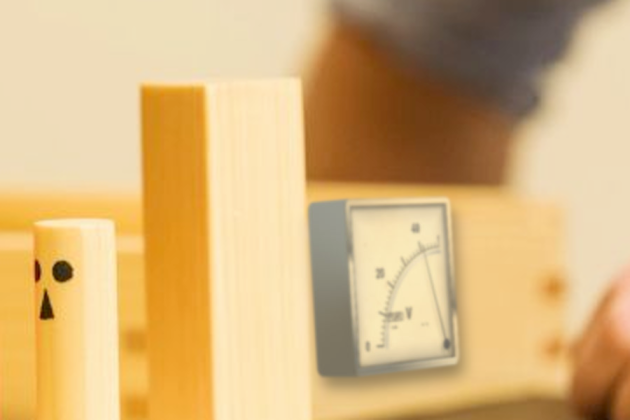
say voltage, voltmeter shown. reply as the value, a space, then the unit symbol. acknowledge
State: 40 V
